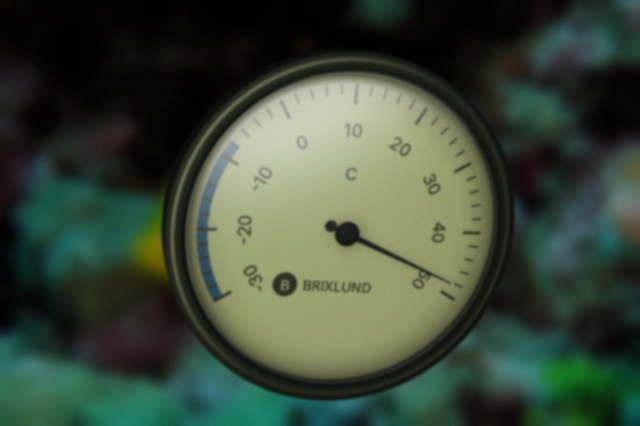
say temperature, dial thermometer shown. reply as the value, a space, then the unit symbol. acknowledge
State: 48 °C
